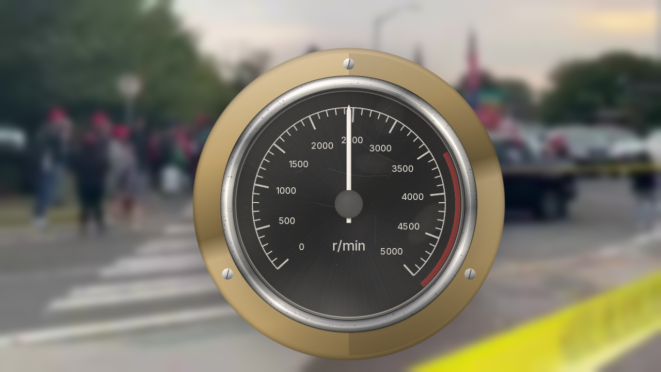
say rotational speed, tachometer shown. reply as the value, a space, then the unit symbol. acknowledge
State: 2450 rpm
